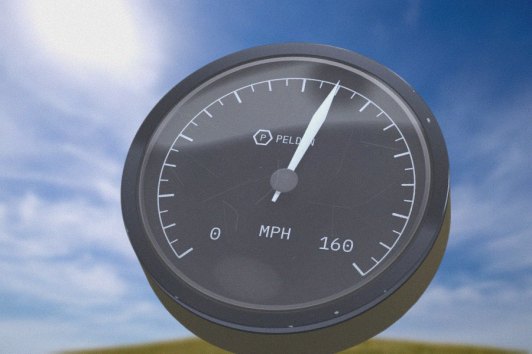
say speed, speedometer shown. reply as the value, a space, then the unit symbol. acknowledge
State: 90 mph
